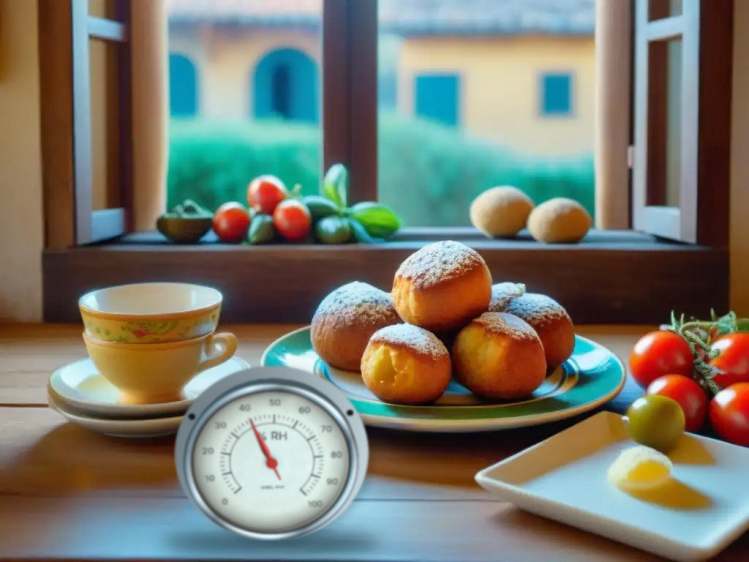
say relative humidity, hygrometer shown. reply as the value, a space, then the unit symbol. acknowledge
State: 40 %
